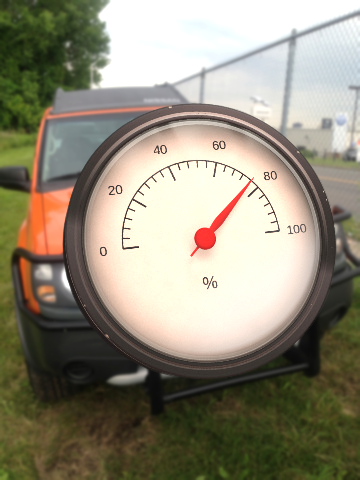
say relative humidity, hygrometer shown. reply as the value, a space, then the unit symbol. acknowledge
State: 76 %
